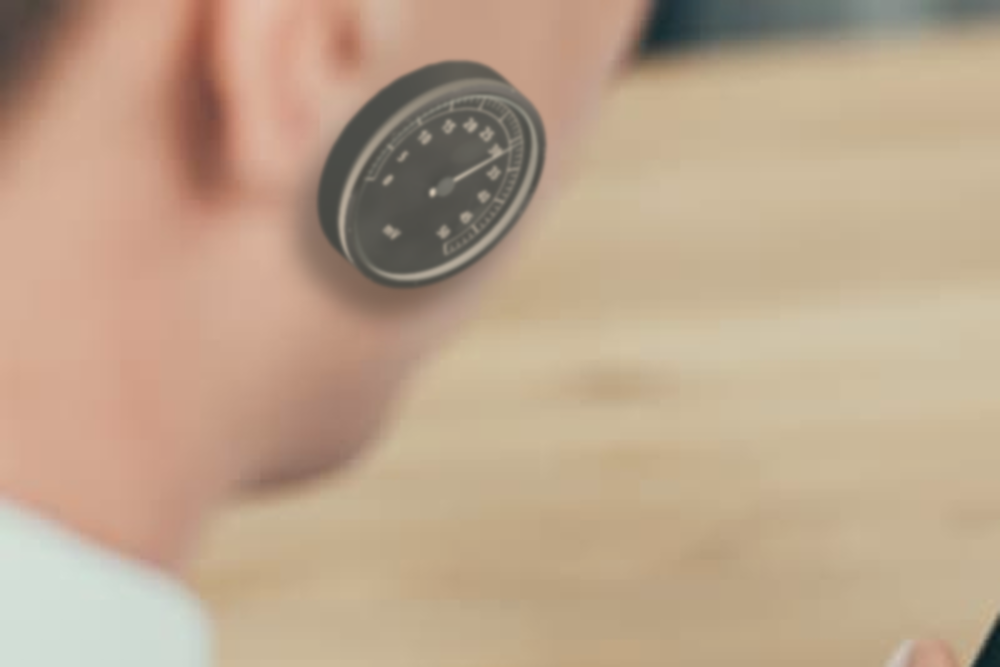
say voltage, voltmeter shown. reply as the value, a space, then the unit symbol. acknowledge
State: 30 mV
